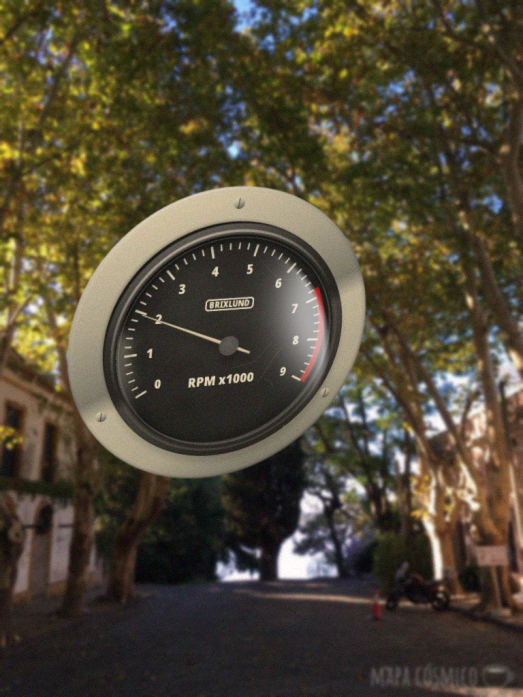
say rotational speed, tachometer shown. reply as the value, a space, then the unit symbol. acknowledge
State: 2000 rpm
